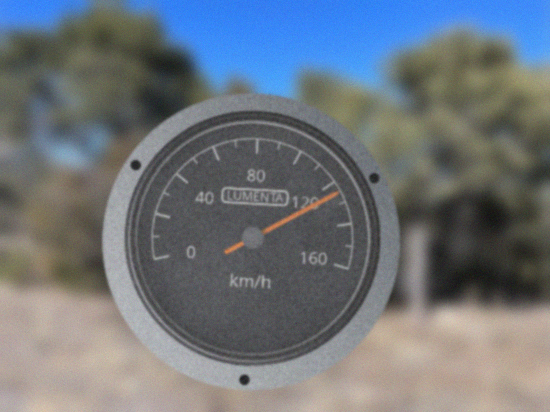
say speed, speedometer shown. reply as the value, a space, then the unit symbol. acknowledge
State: 125 km/h
